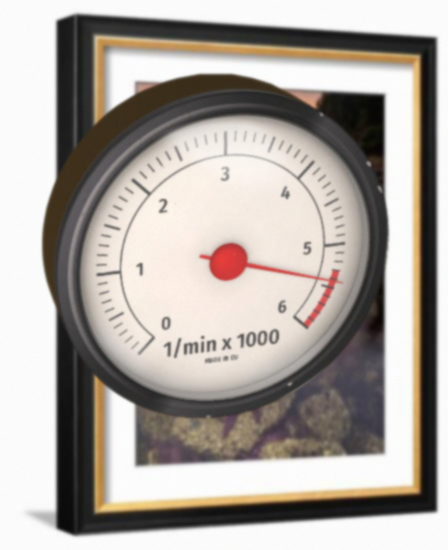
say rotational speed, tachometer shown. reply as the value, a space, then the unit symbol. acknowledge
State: 5400 rpm
